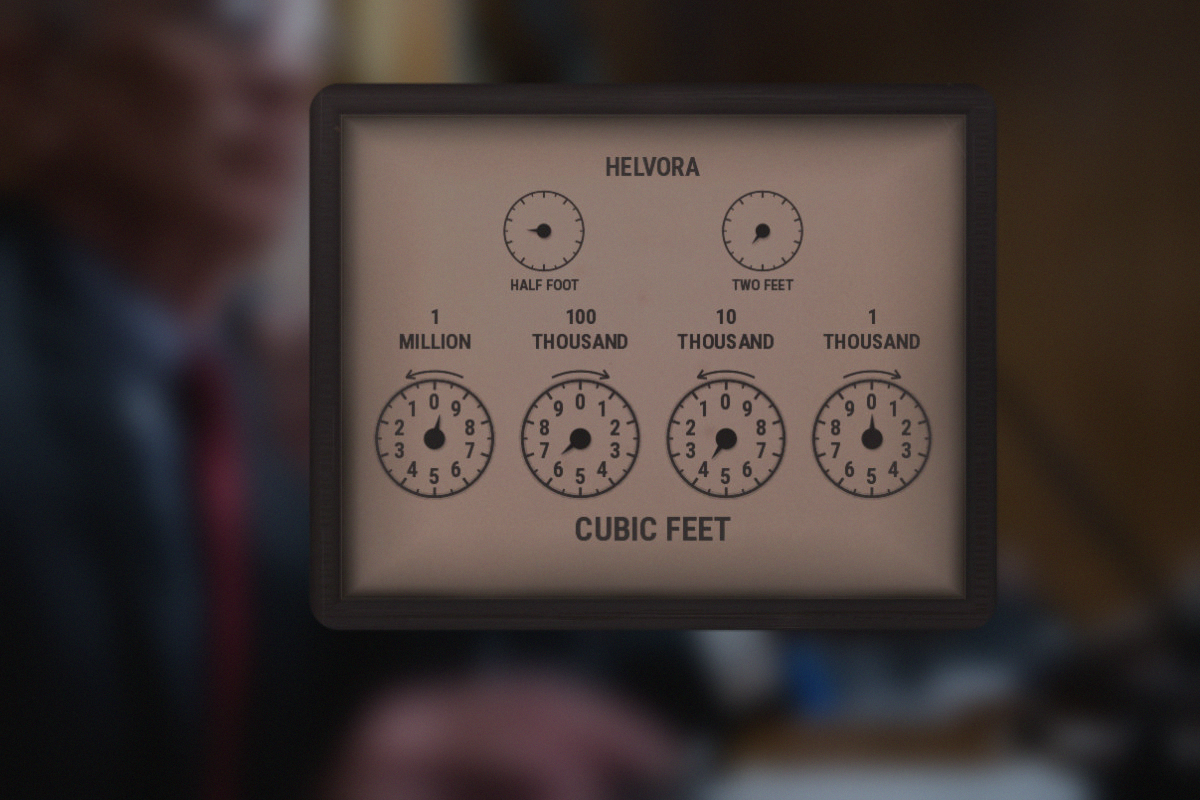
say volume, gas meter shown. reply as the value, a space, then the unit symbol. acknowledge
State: 964000 ft³
